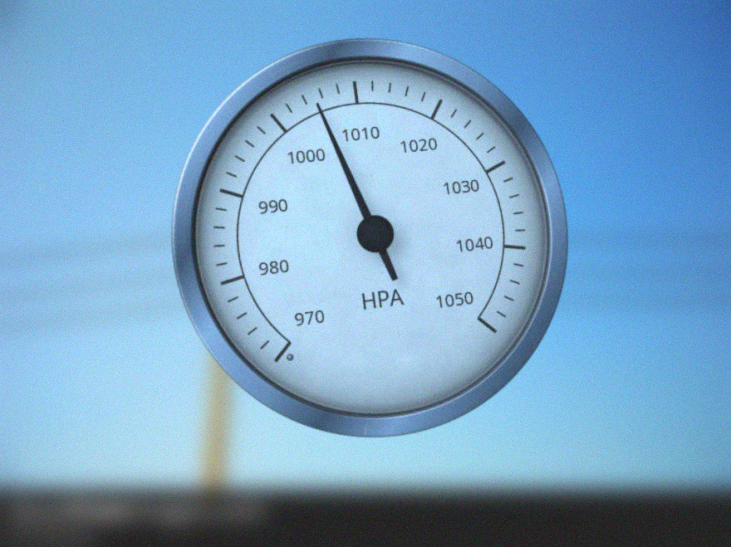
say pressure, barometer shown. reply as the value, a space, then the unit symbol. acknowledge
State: 1005 hPa
